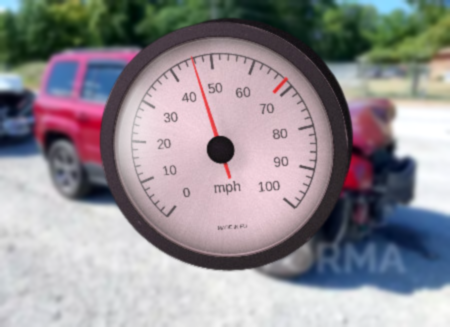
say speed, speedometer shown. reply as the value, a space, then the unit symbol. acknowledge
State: 46 mph
